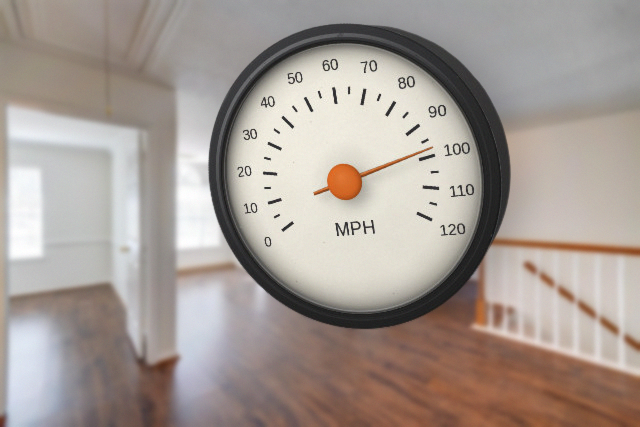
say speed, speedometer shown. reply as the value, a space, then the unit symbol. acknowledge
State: 97.5 mph
